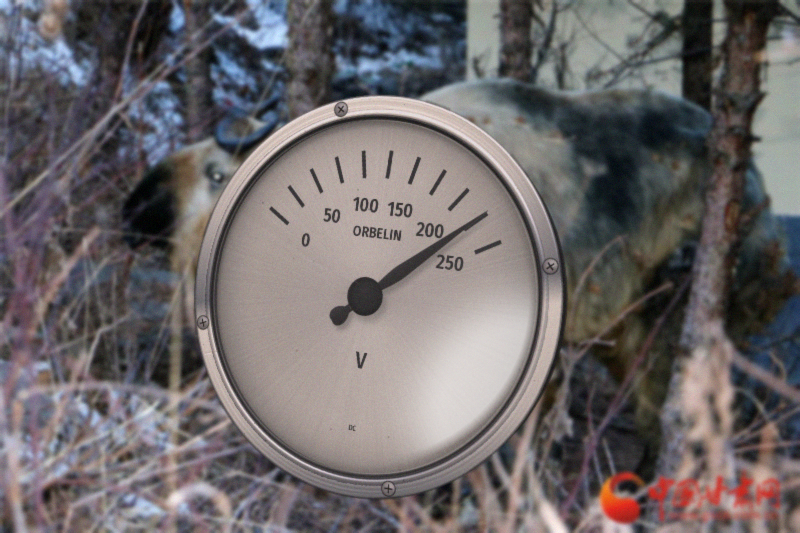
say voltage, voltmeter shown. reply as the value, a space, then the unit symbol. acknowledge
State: 225 V
